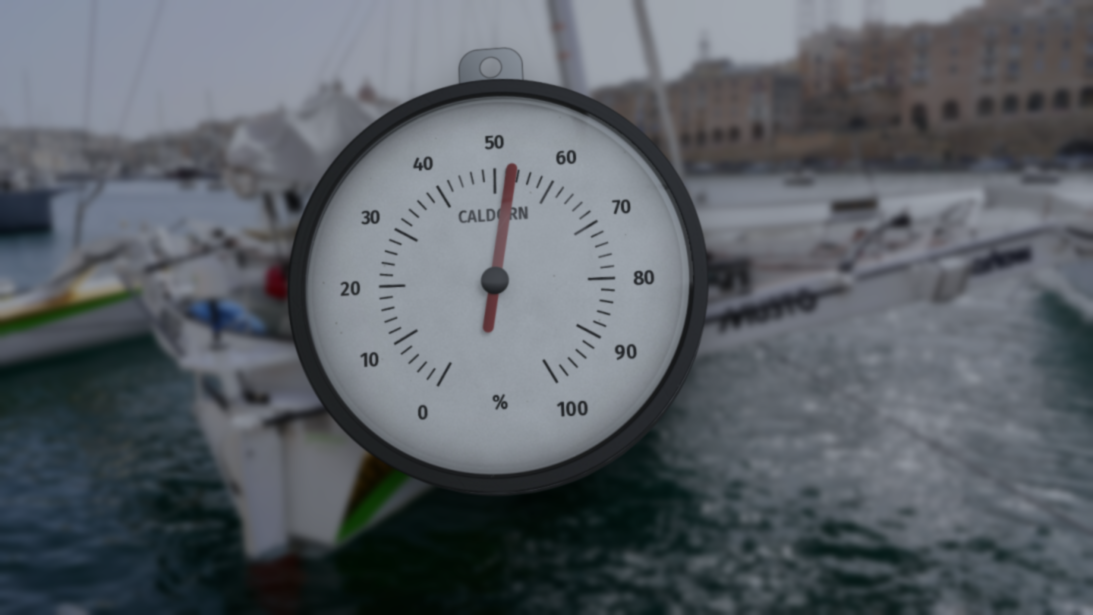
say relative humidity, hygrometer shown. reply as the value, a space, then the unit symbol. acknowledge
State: 53 %
